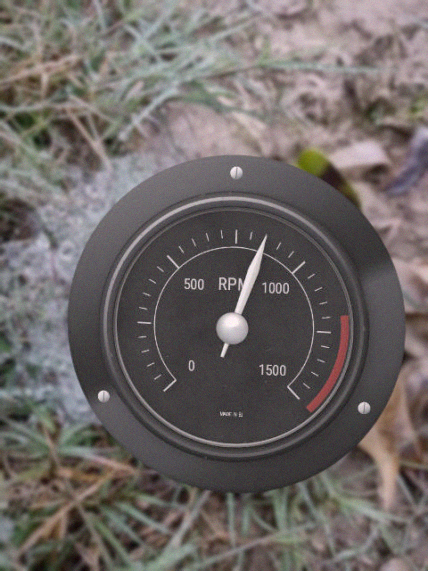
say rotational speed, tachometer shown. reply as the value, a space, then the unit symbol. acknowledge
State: 850 rpm
